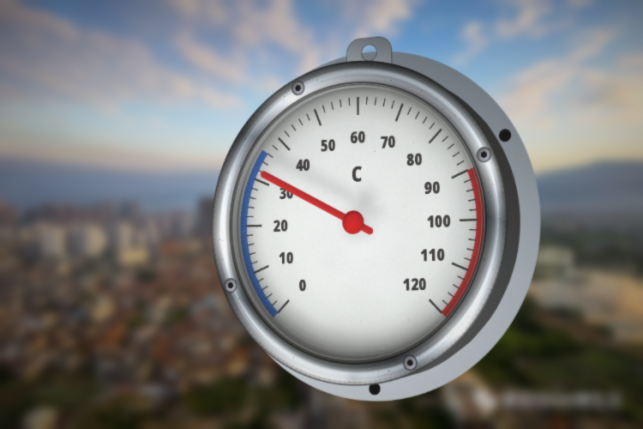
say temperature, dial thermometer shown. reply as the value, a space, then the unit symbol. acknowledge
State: 32 °C
